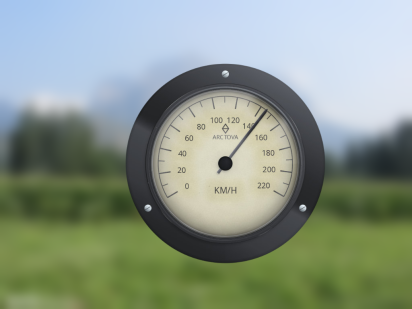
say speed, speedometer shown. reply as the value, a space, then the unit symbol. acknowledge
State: 145 km/h
